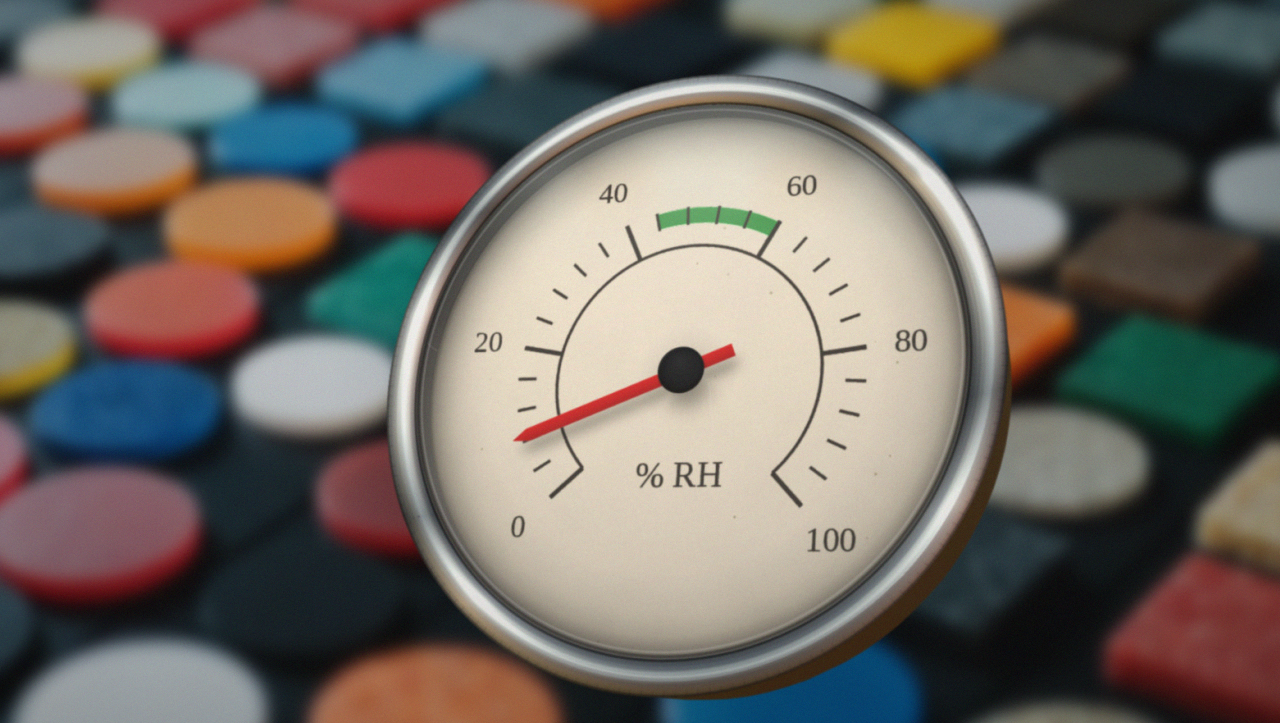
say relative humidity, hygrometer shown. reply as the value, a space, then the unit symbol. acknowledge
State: 8 %
